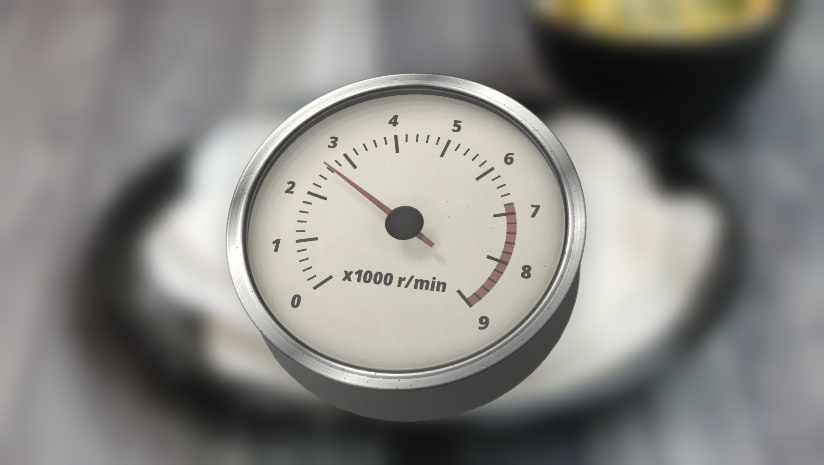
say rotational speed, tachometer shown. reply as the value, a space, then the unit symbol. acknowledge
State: 2600 rpm
